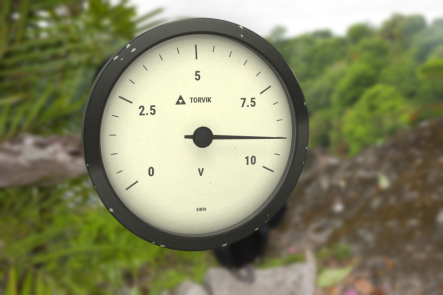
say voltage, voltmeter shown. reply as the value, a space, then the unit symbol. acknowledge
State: 9 V
